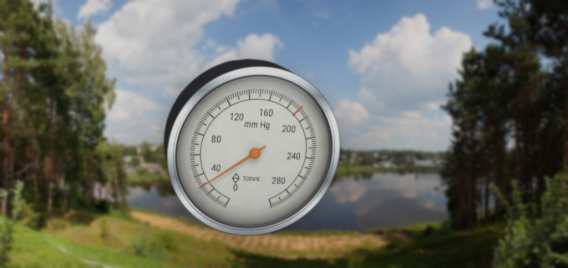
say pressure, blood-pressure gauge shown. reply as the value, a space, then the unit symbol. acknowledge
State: 30 mmHg
